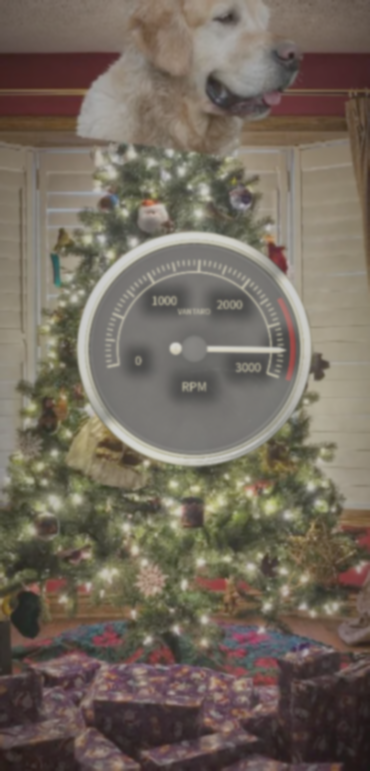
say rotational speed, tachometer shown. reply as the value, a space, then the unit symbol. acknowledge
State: 2750 rpm
